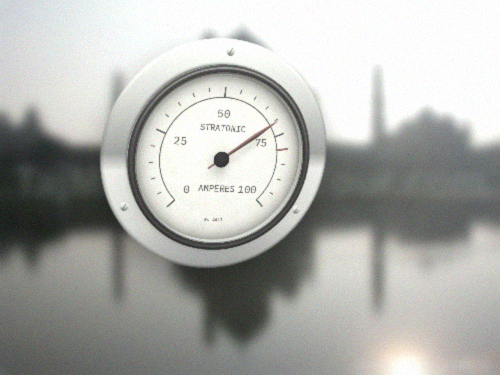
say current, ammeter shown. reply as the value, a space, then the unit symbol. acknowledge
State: 70 A
